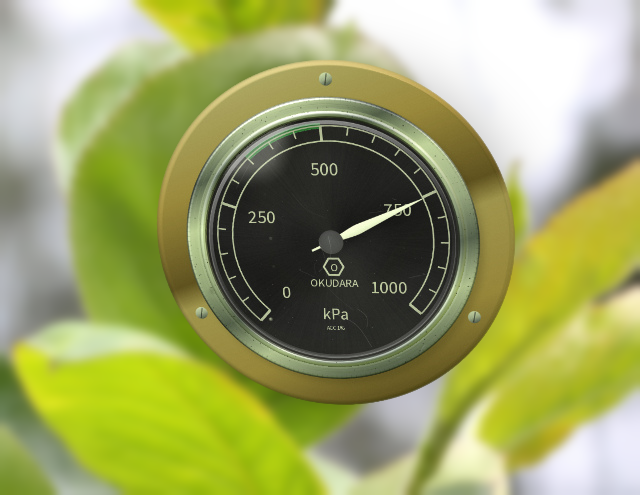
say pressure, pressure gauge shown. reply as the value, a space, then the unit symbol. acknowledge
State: 750 kPa
